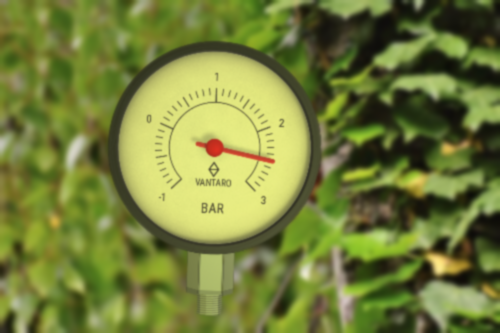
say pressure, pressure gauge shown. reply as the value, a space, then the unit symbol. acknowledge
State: 2.5 bar
